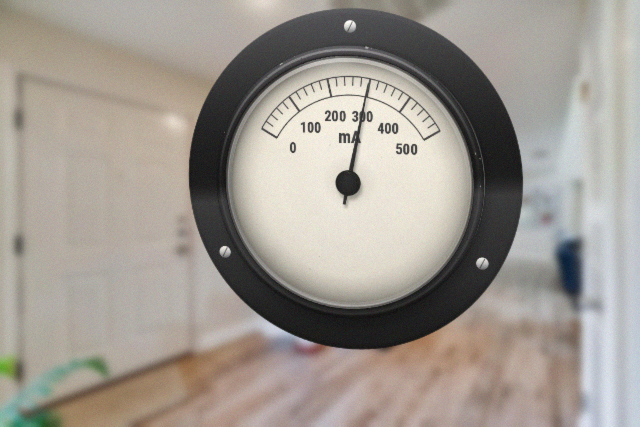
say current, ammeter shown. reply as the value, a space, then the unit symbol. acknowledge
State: 300 mA
